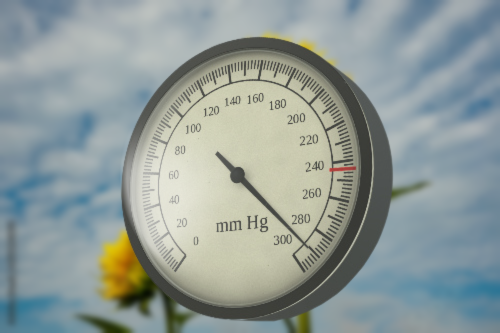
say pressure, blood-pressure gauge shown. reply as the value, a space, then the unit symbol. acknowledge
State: 290 mmHg
